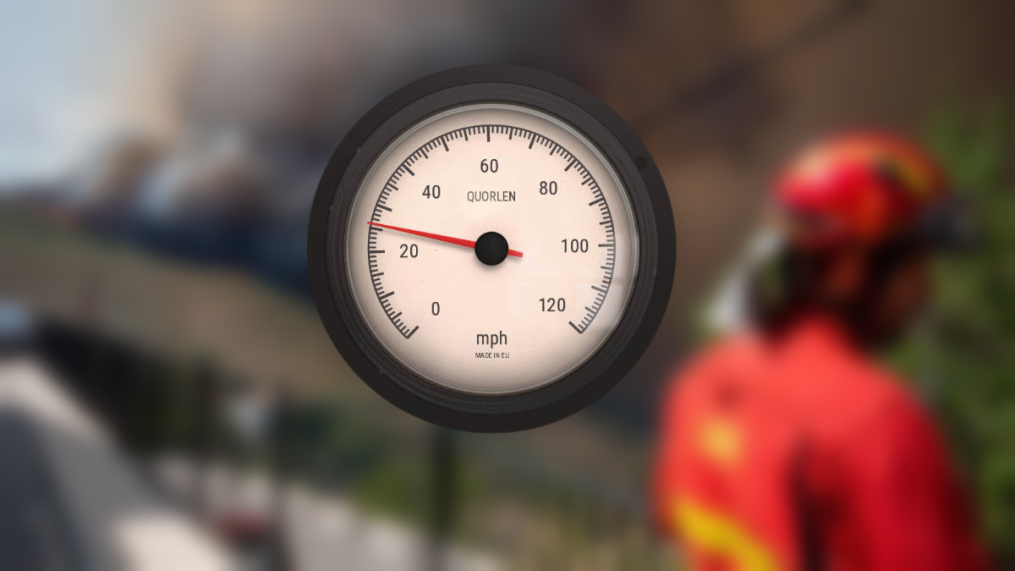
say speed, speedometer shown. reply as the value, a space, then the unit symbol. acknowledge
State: 26 mph
